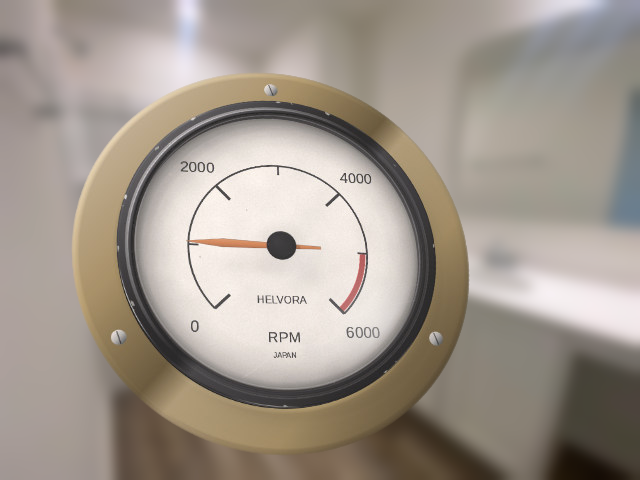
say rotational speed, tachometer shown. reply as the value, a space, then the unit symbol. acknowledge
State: 1000 rpm
